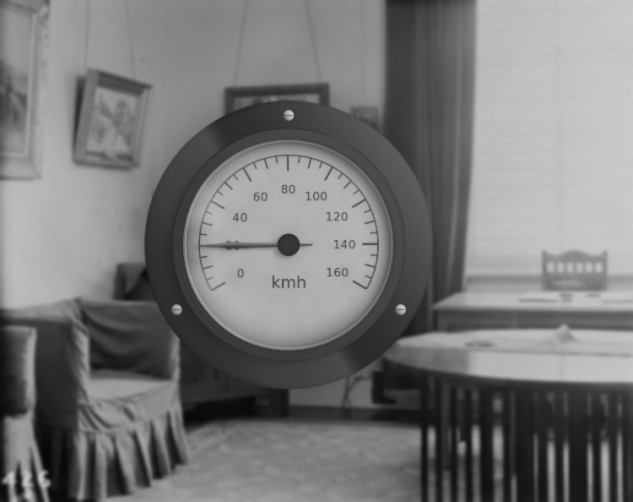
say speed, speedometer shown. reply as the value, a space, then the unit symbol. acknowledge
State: 20 km/h
